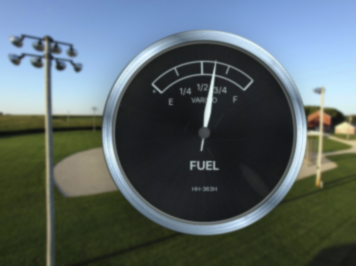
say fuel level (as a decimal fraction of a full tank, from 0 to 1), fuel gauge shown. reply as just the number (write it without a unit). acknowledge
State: 0.625
